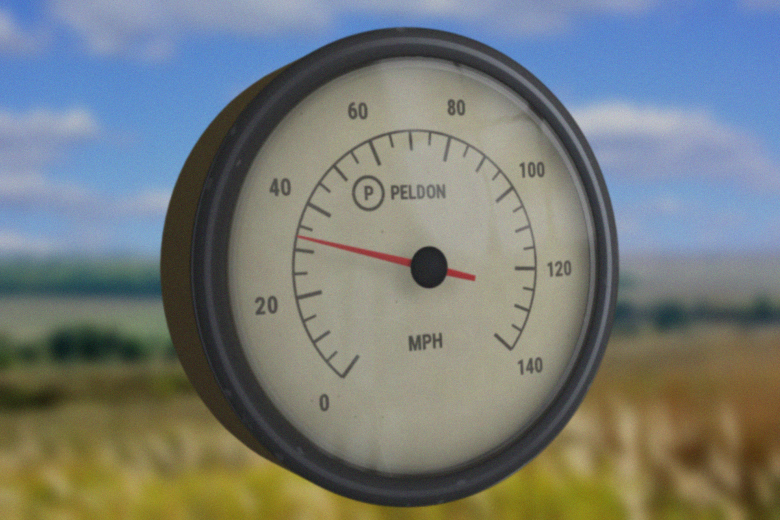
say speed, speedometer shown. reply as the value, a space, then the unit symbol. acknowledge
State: 32.5 mph
